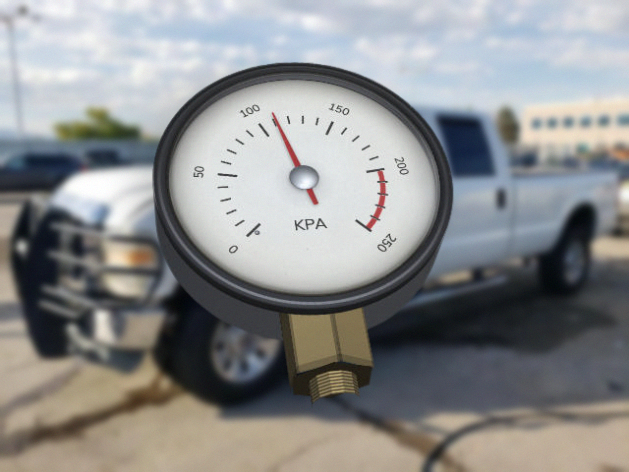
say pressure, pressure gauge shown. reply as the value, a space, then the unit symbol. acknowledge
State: 110 kPa
